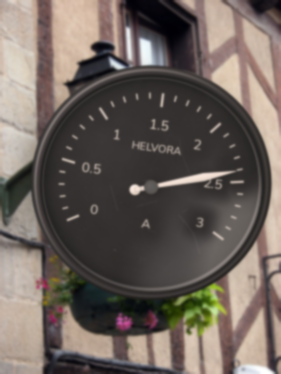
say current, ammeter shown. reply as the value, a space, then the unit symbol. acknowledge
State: 2.4 A
